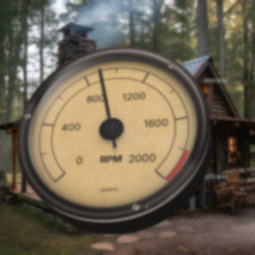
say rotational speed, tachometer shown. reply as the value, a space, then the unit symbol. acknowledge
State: 900 rpm
